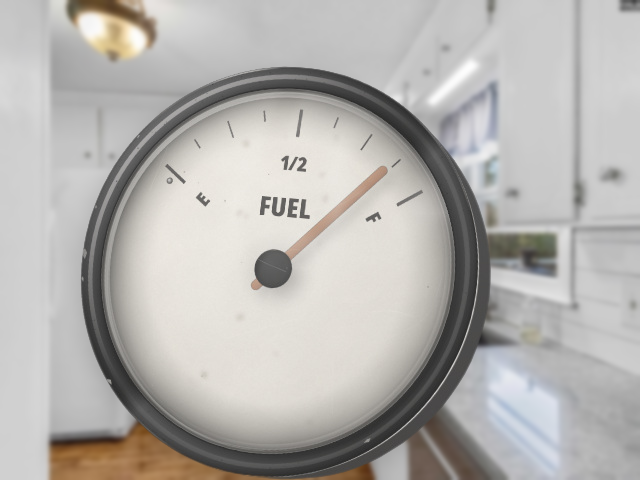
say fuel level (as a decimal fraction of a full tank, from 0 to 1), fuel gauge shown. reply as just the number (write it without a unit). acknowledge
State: 0.875
